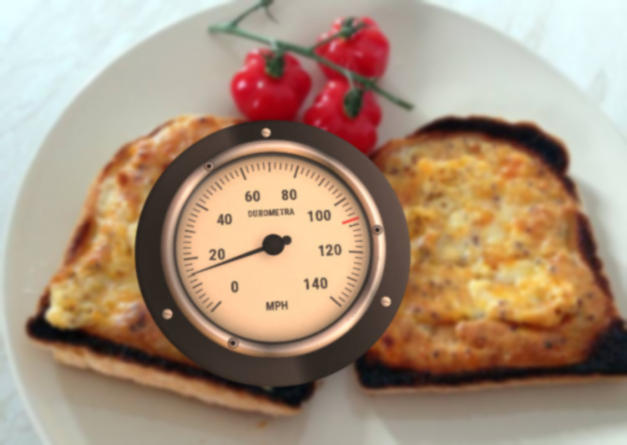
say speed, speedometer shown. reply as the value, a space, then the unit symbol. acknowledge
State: 14 mph
